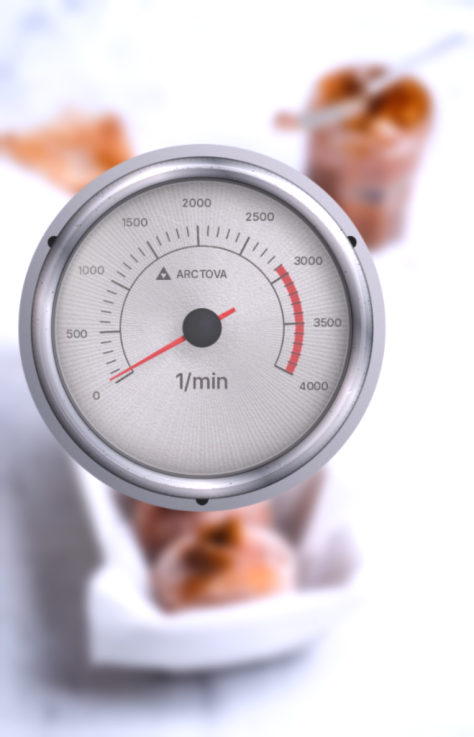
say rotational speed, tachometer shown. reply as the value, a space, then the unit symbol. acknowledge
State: 50 rpm
